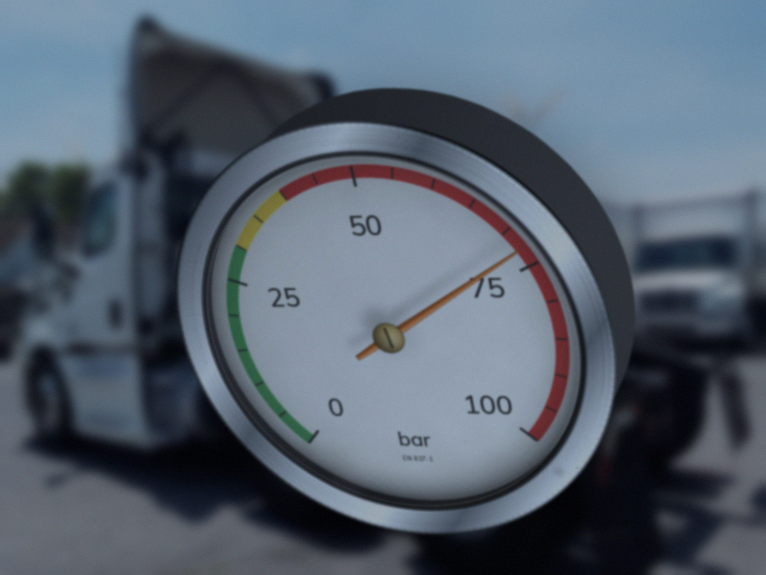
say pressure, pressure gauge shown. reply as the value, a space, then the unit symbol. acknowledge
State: 72.5 bar
